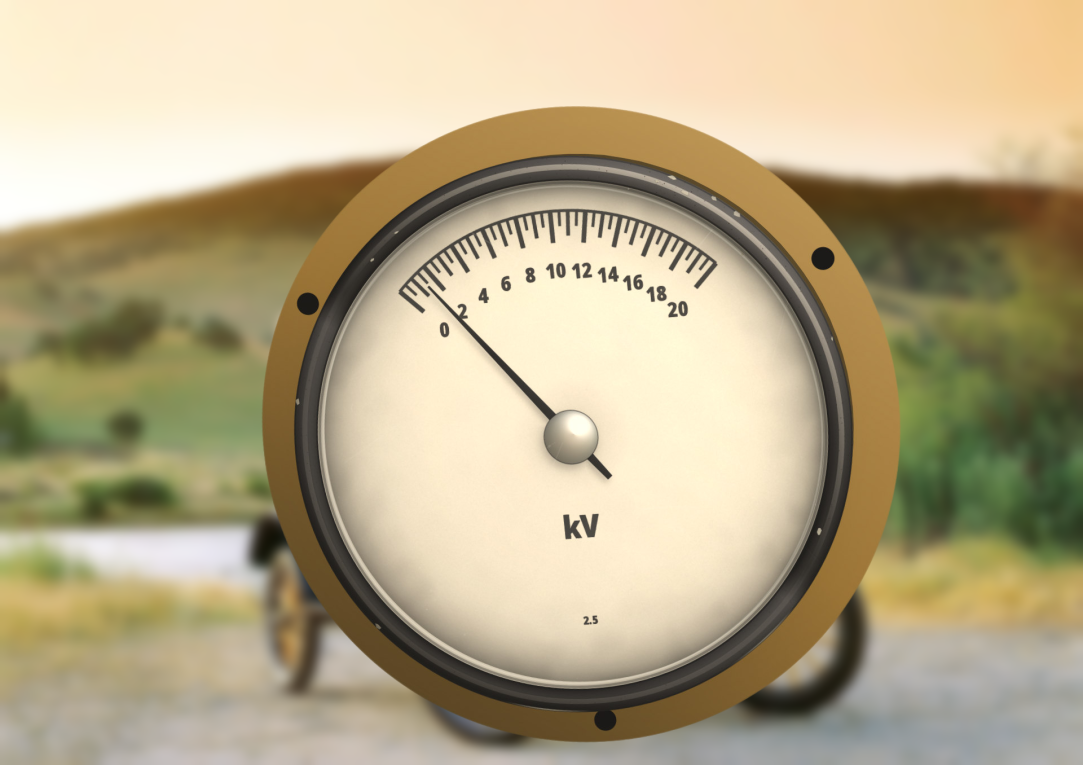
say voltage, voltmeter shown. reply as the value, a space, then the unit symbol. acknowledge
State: 1.5 kV
